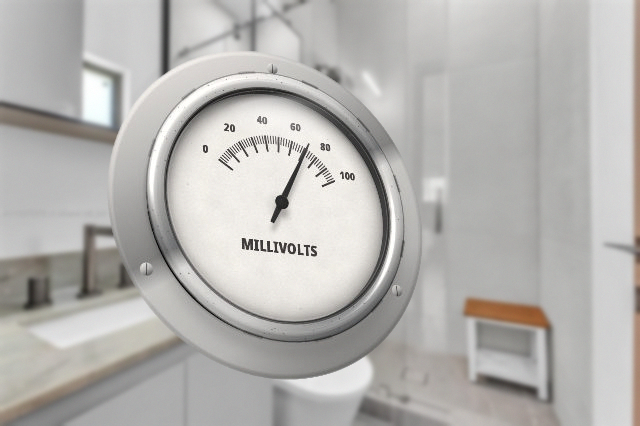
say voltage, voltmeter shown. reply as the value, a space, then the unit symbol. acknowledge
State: 70 mV
